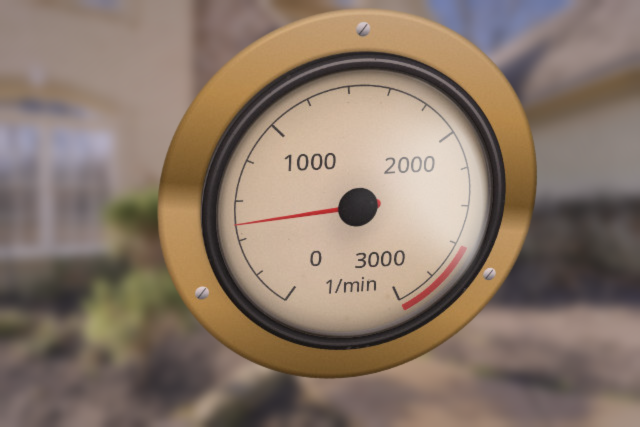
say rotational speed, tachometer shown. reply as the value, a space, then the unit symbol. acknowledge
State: 500 rpm
